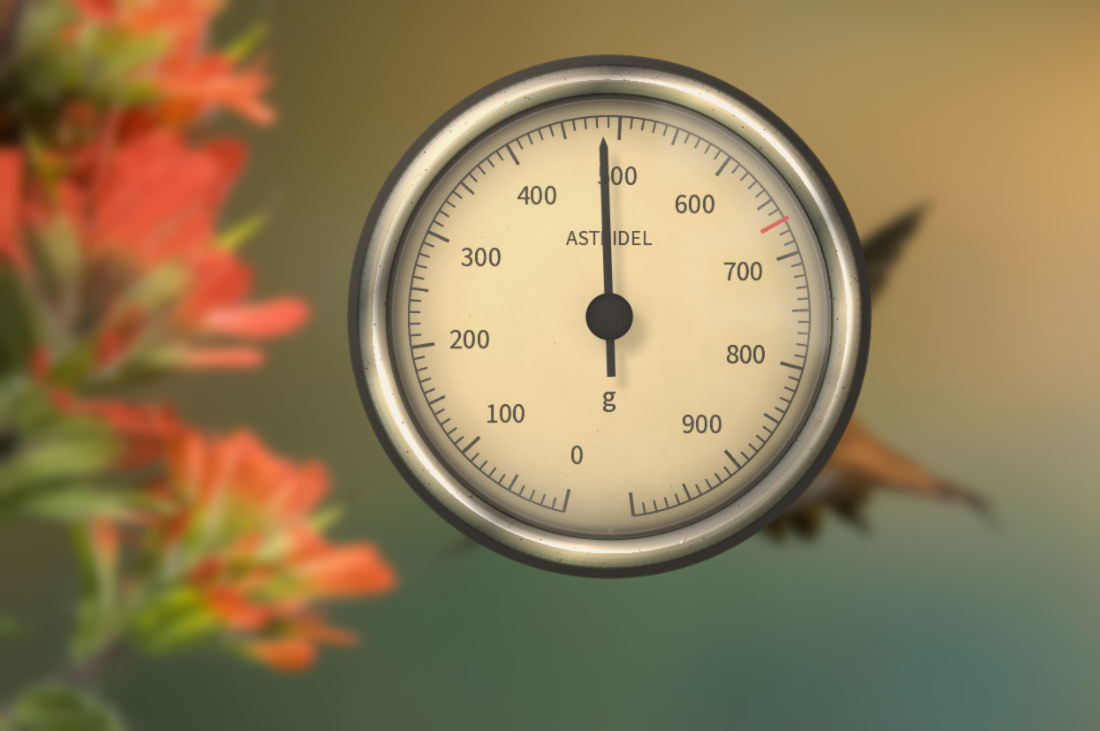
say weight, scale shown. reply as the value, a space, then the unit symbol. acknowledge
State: 485 g
